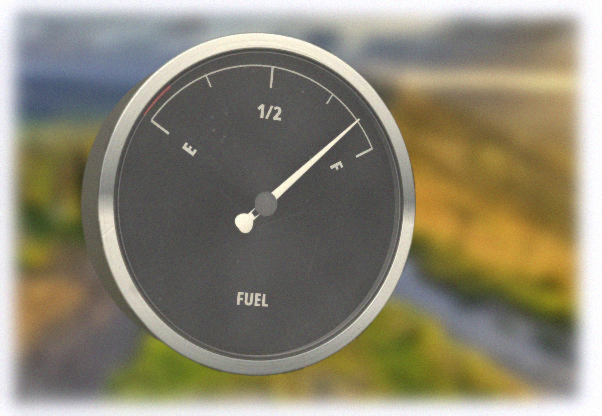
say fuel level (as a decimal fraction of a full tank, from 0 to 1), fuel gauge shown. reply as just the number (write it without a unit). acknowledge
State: 0.875
